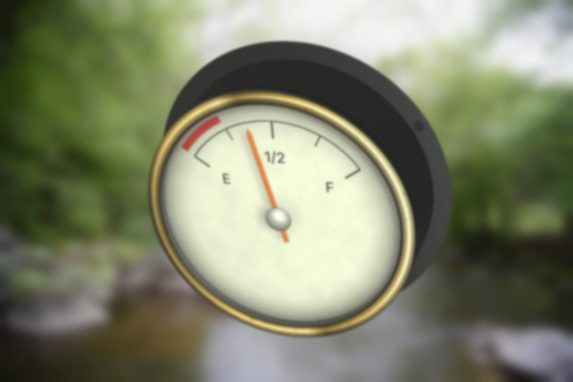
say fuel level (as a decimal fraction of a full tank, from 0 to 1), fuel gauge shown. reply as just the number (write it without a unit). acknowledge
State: 0.375
